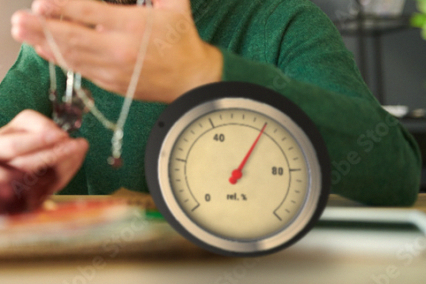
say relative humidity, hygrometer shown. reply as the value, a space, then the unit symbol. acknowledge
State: 60 %
